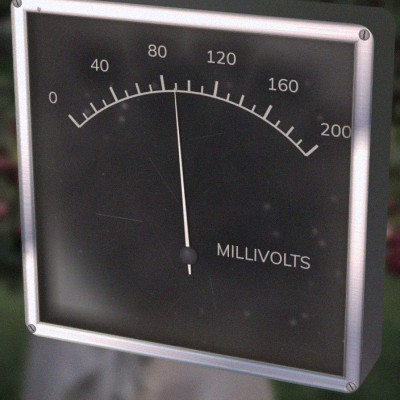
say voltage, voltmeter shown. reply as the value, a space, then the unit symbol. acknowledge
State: 90 mV
